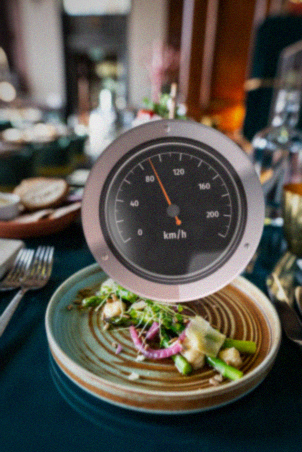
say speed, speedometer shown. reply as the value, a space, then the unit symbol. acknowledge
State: 90 km/h
